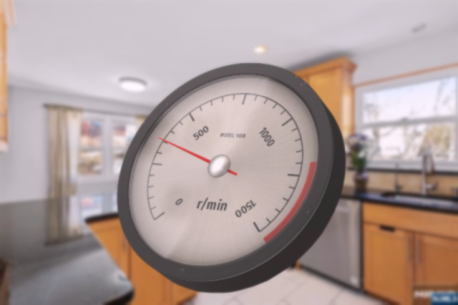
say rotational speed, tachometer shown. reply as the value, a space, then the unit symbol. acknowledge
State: 350 rpm
